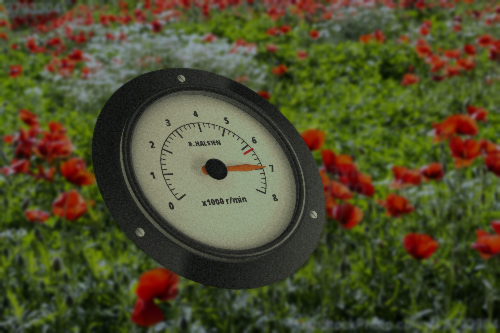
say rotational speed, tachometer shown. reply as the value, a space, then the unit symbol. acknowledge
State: 7000 rpm
